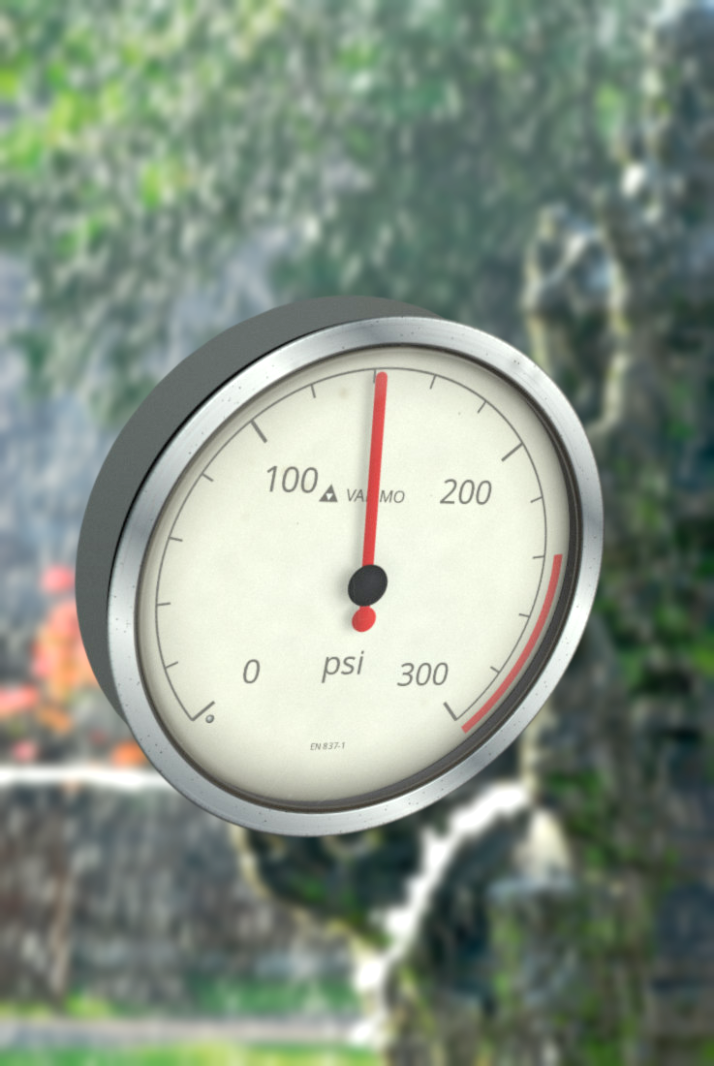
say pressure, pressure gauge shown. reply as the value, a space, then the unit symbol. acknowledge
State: 140 psi
